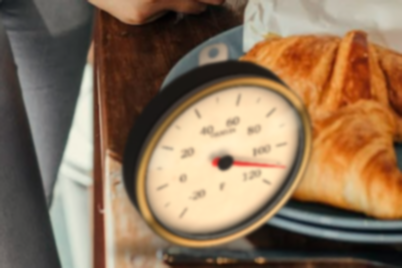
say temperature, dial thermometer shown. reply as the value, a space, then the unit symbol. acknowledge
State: 110 °F
